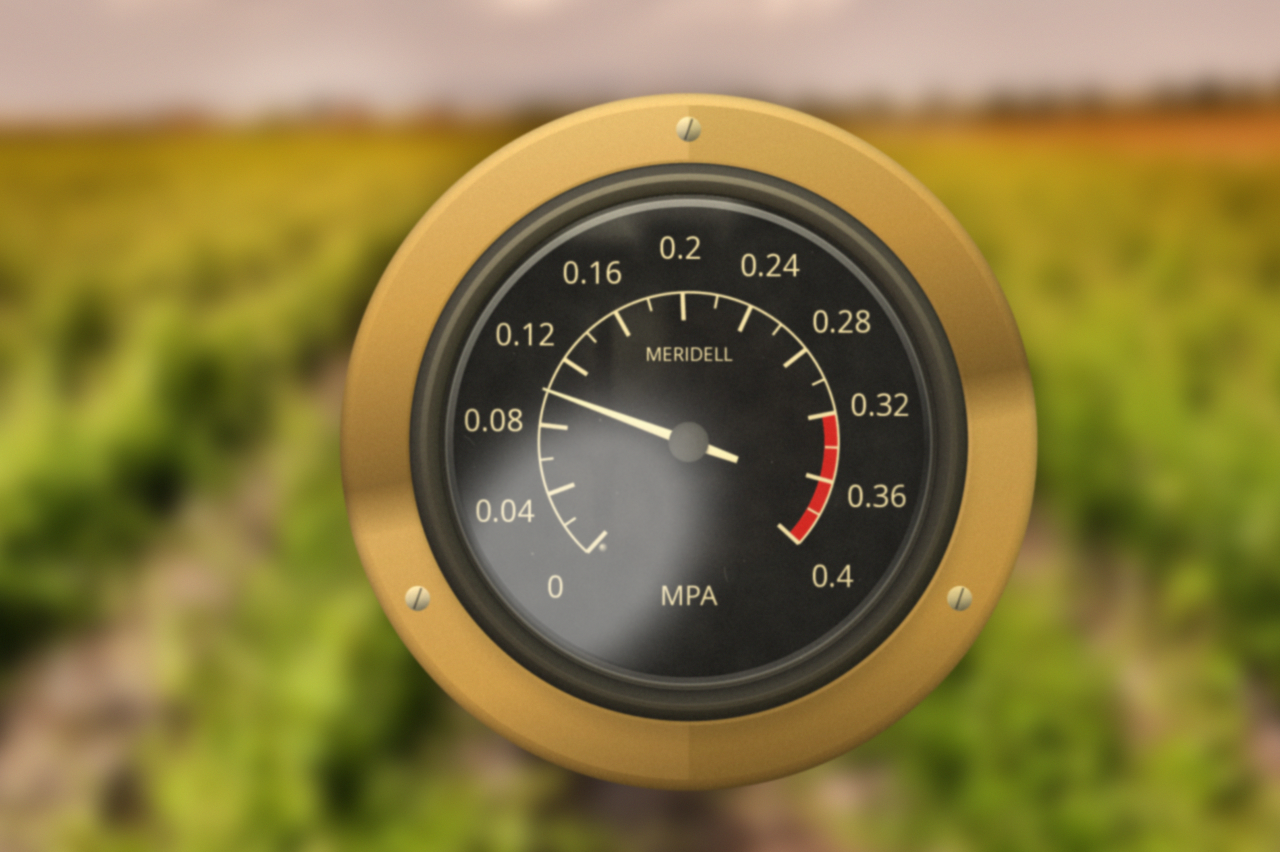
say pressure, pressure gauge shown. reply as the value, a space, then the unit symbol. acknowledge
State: 0.1 MPa
